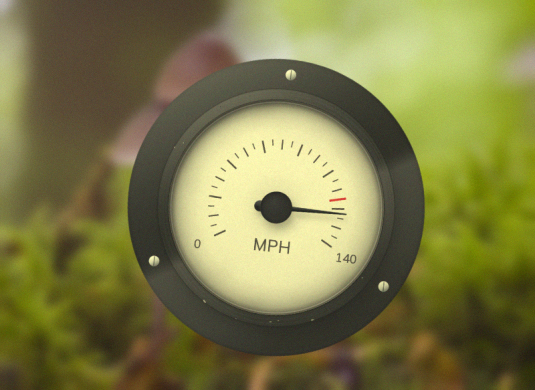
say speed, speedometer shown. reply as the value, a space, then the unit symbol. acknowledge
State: 122.5 mph
